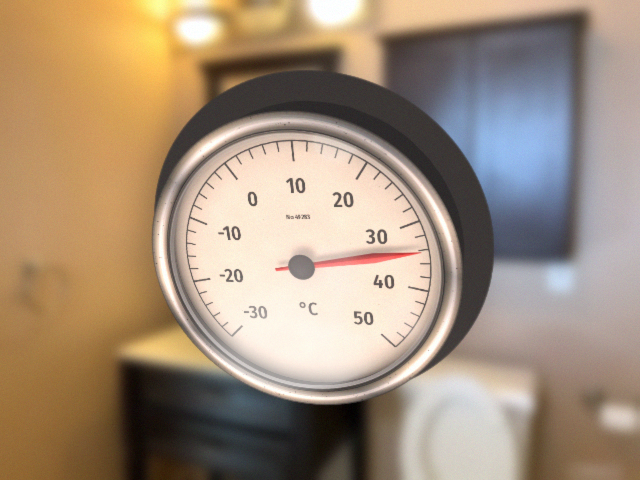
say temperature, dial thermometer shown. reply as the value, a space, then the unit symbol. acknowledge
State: 34 °C
